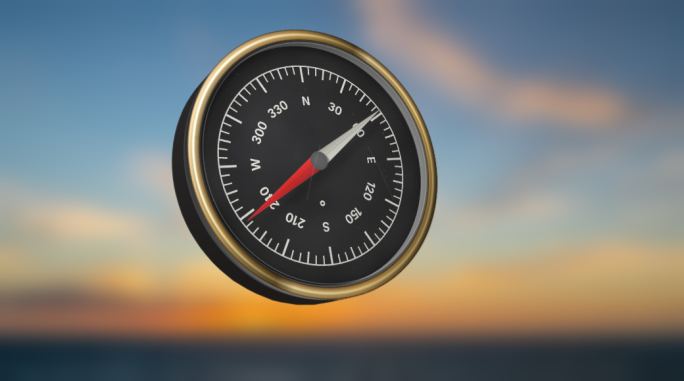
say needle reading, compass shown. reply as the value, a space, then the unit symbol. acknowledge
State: 237.5 °
